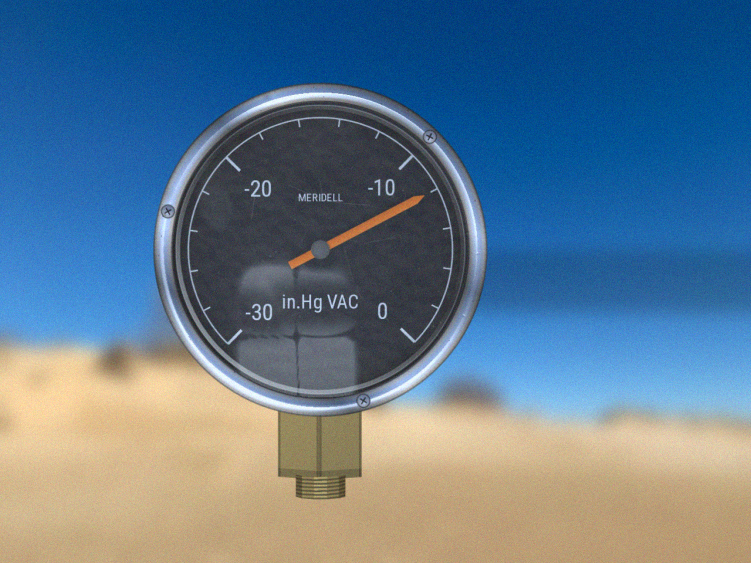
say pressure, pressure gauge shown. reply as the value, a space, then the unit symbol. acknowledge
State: -8 inHg
